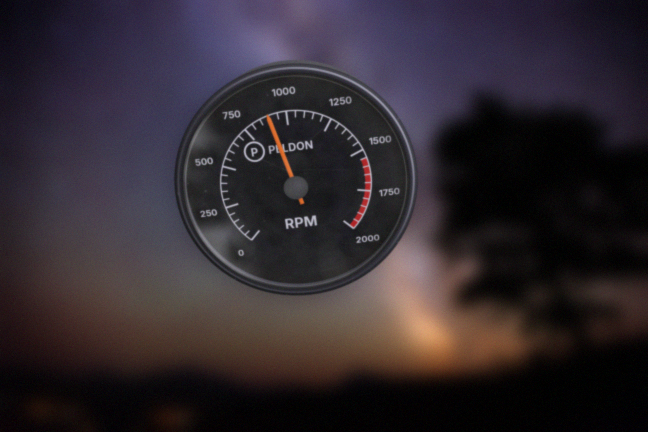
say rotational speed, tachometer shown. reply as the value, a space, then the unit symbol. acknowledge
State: 900 rpm
